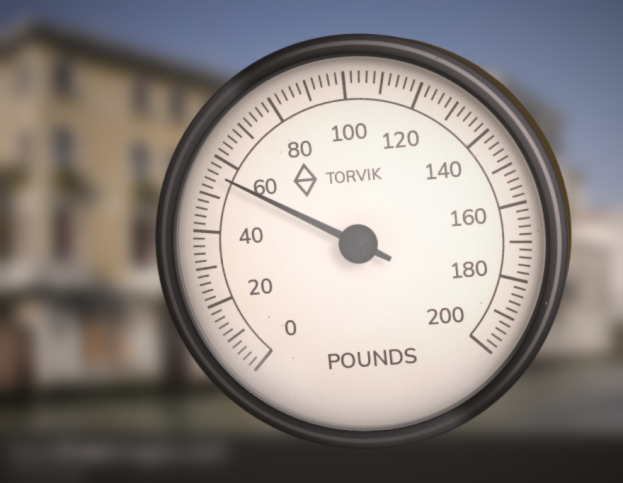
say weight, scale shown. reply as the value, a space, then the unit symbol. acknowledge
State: 56 lb
